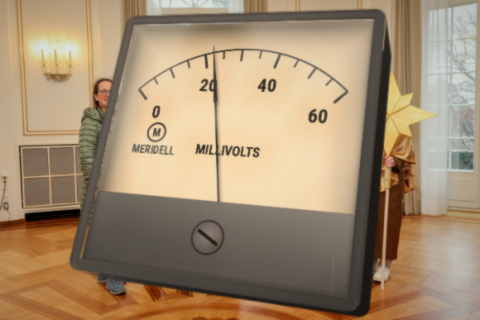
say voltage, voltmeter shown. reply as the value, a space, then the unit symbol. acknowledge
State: 22.5 mV
